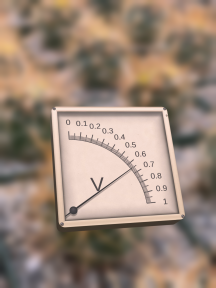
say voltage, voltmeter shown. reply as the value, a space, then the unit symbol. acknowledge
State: 0.65 V
